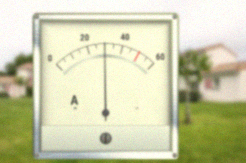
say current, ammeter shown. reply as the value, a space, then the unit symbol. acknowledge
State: 30 A
